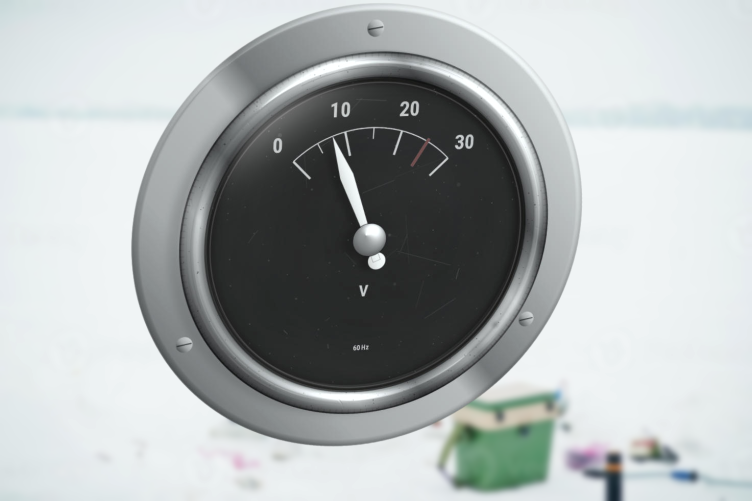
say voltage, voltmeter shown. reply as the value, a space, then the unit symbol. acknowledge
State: 7.5 V
